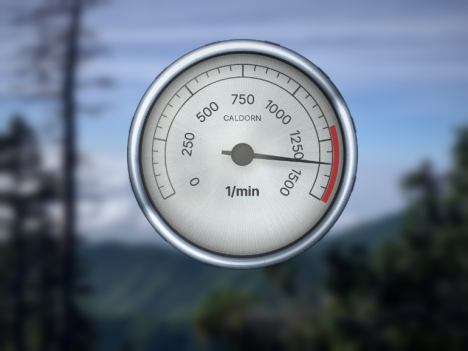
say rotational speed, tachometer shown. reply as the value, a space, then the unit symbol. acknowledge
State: 1350 rpm
